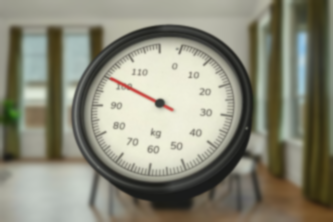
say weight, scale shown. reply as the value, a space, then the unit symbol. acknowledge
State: 100 kg
